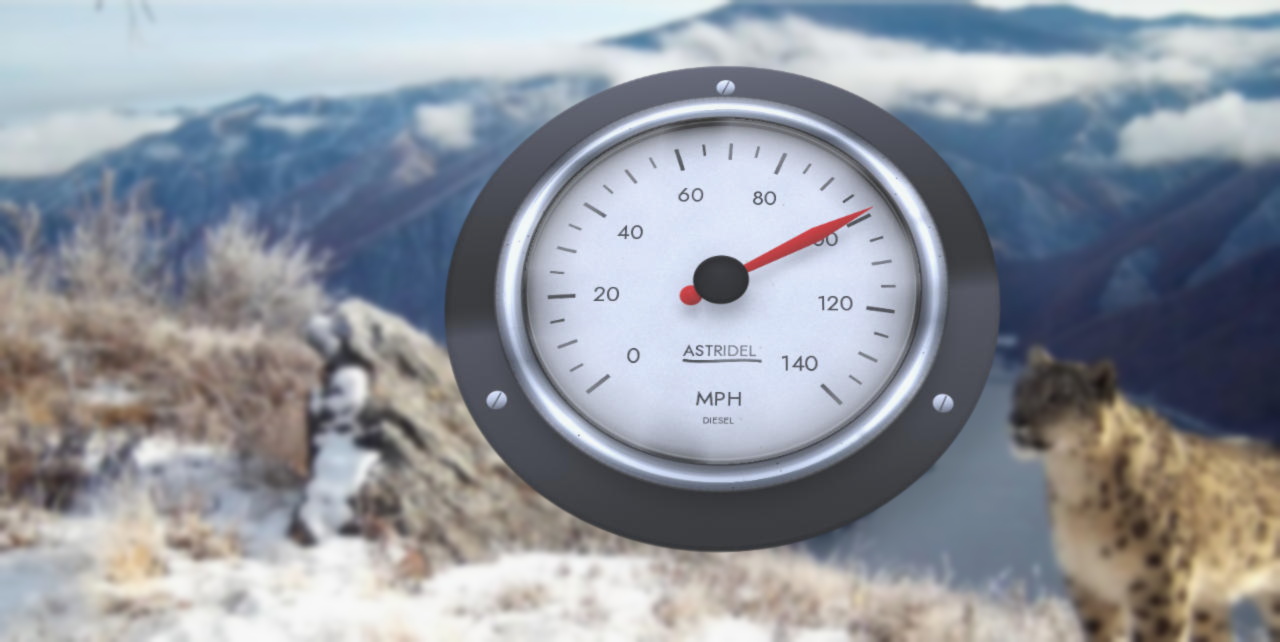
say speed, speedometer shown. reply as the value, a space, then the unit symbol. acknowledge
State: 100 mph
